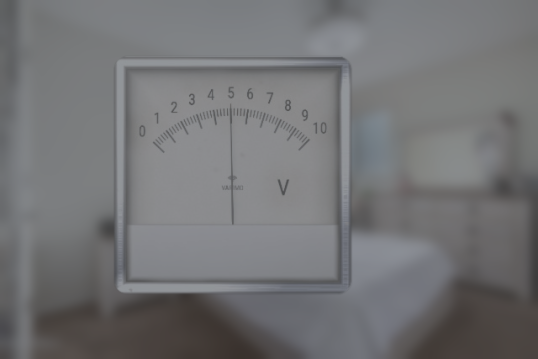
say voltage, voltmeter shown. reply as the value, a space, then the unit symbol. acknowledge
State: 5 V
